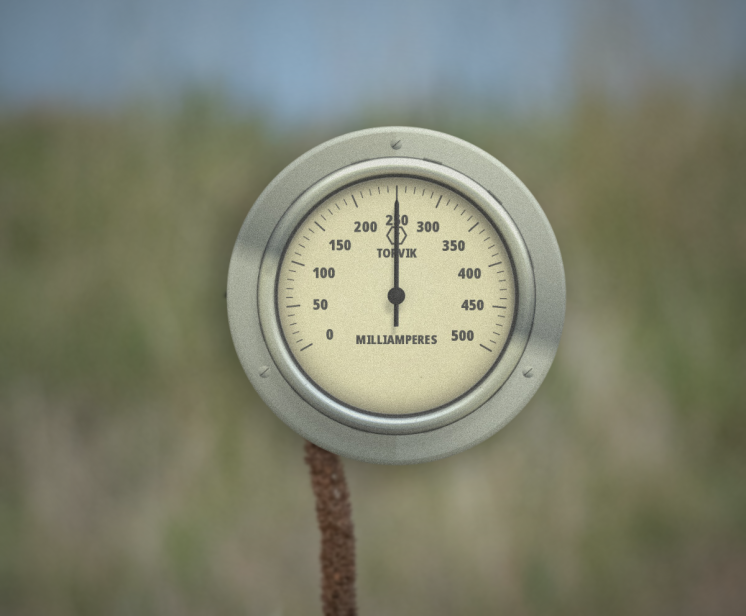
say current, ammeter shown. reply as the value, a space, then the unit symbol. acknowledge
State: 250 mA
